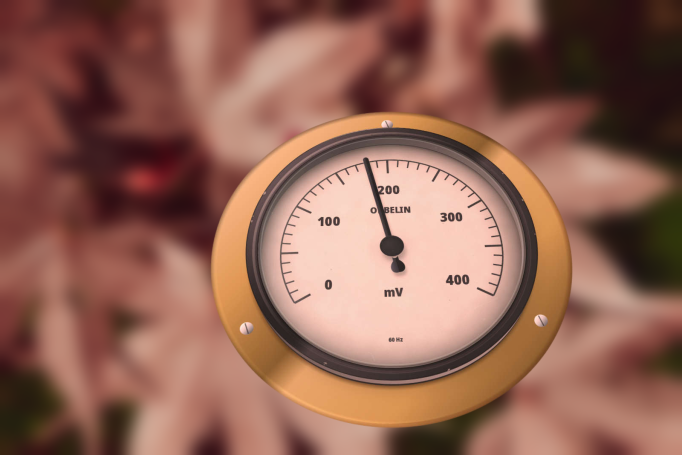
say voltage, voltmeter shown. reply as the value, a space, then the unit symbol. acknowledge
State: 180 mV
